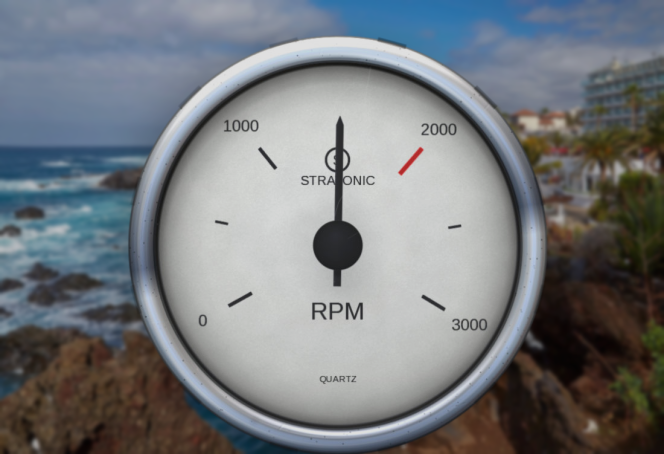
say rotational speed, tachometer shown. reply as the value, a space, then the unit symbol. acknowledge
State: 1500 rpm
